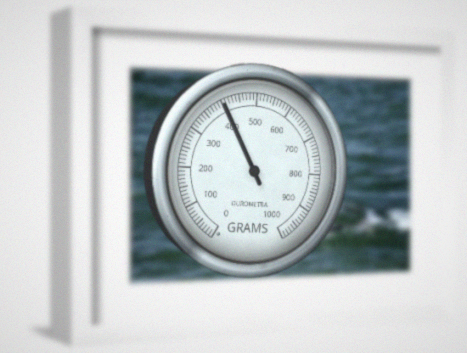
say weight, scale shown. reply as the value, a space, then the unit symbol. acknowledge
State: 400 g
